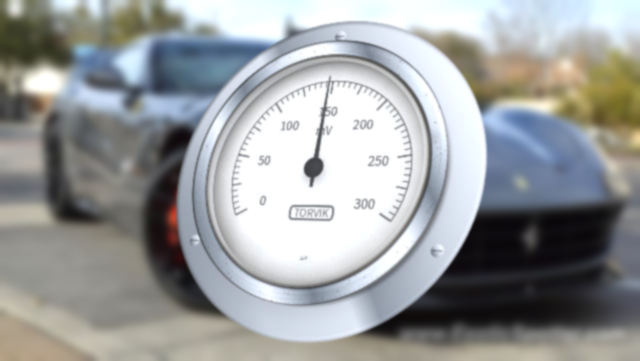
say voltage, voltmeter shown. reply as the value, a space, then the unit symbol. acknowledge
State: 150 mV
